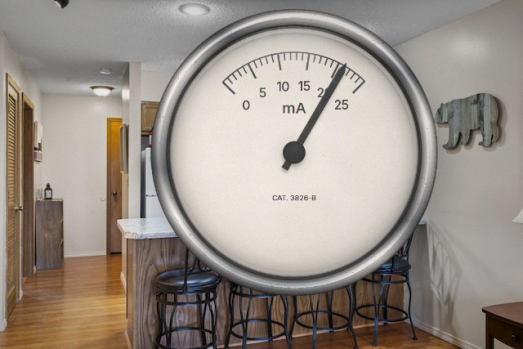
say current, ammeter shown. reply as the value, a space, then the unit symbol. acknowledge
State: 21 mA
